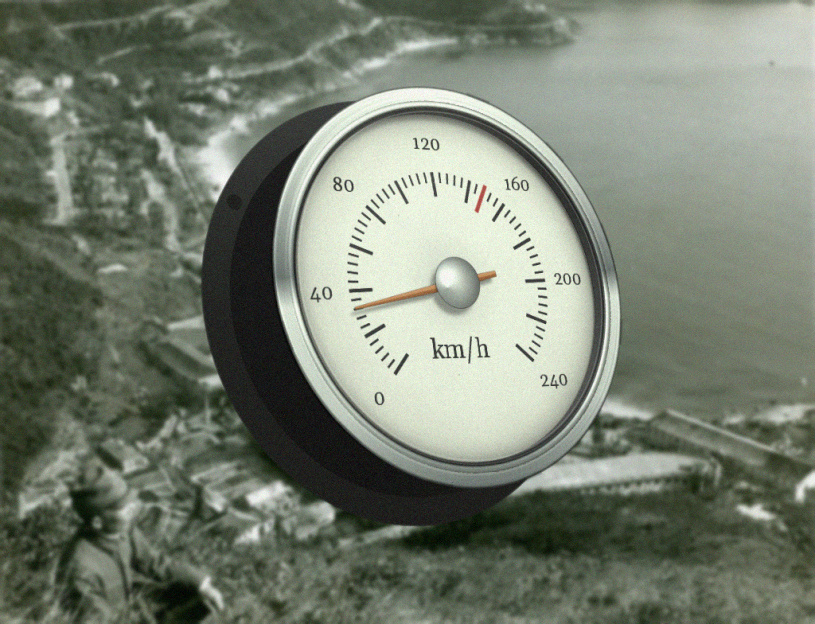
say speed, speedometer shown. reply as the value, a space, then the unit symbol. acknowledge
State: 32 km/h
